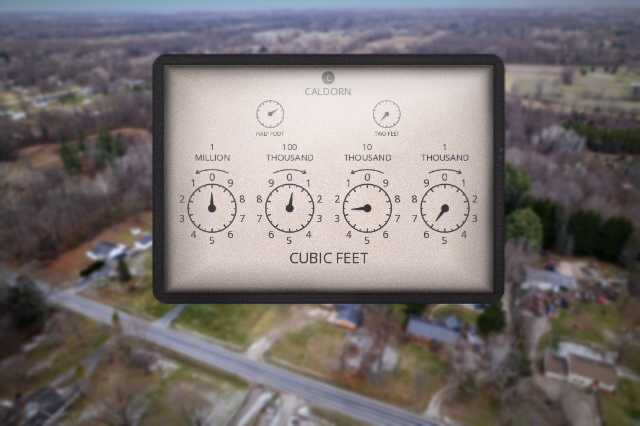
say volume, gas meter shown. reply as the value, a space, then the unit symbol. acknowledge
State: 2600 ft³
